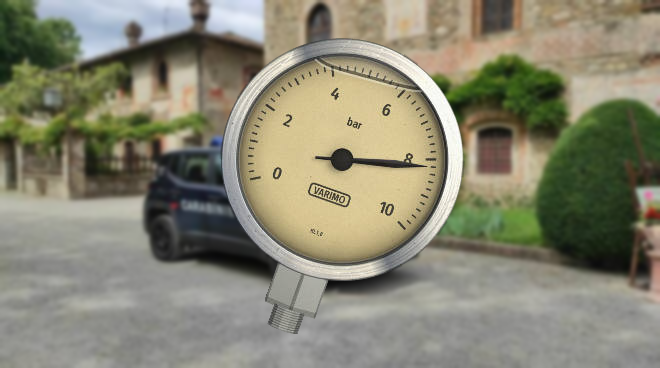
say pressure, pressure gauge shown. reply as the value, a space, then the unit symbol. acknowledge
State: 8.2 bar
